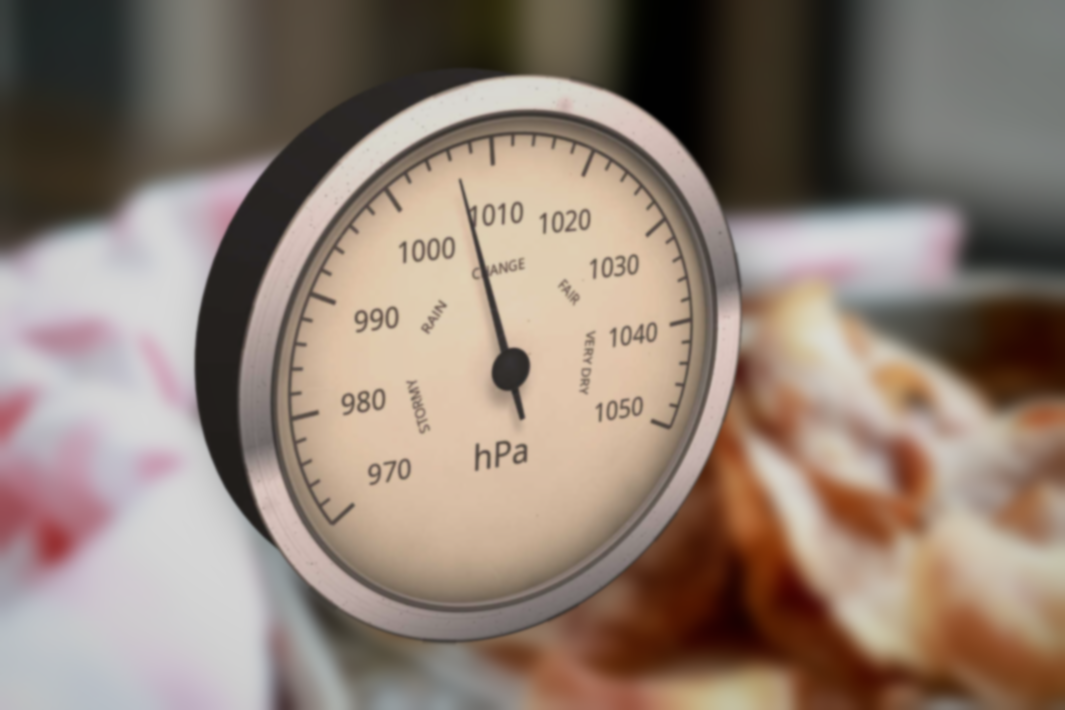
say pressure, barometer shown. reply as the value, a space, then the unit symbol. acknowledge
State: 1006 hPa
